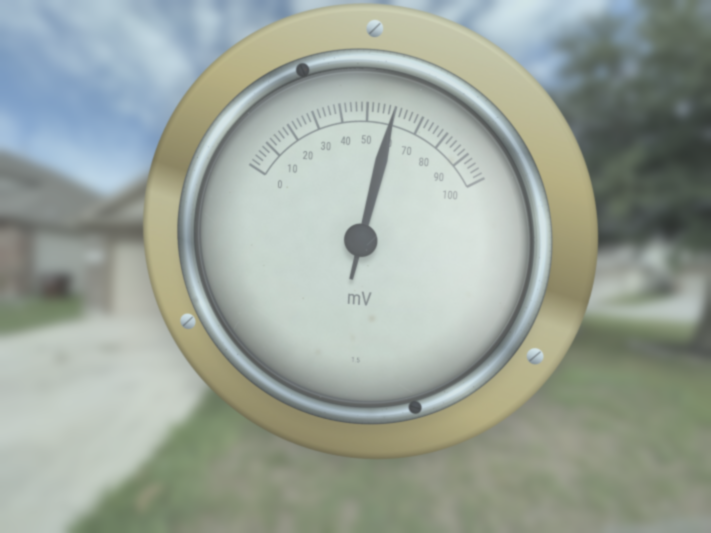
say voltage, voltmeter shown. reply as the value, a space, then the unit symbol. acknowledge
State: 60 mV
